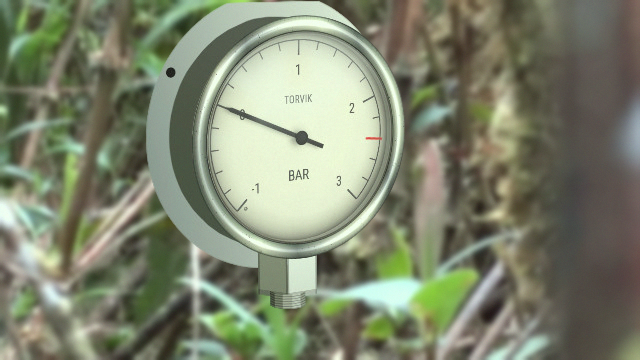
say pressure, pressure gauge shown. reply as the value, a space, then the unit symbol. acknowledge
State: 0 bar
